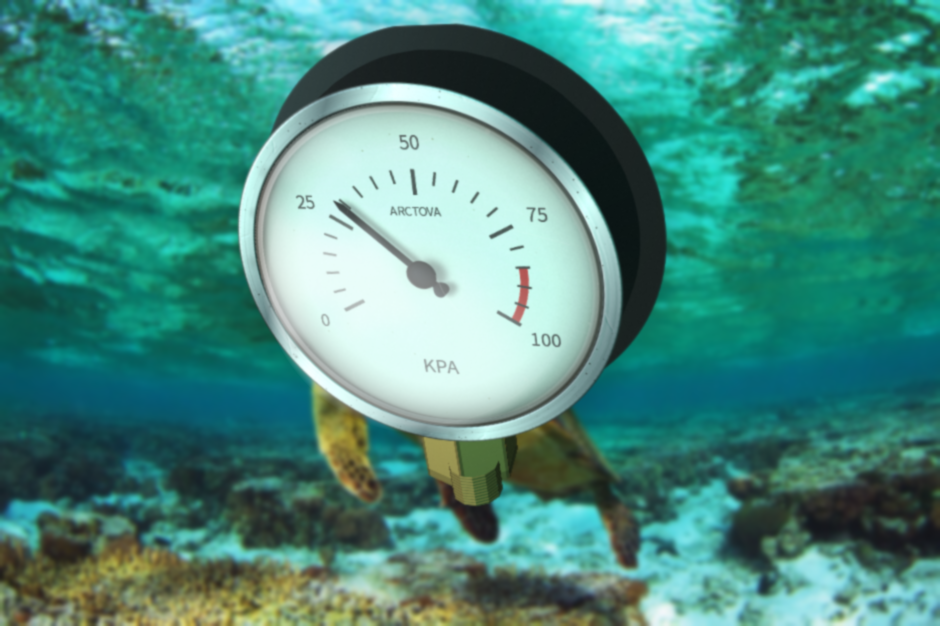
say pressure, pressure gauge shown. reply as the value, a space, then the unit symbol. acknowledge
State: 30 kPa
